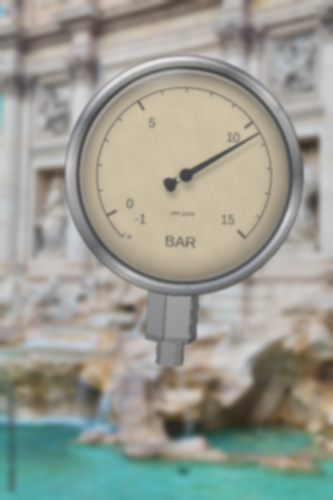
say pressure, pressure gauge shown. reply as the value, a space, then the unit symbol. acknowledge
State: 10.5 bar
